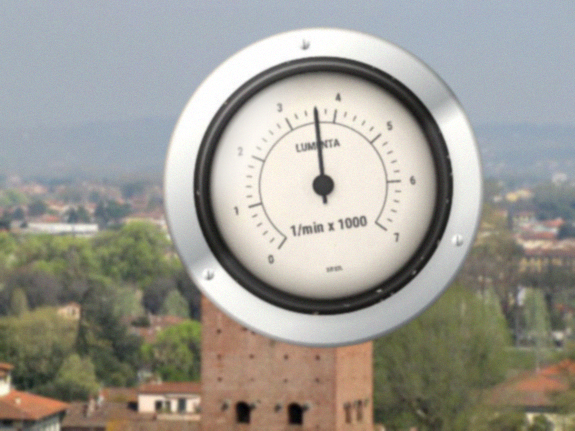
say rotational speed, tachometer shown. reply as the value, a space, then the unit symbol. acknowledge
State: 3600 rpm
